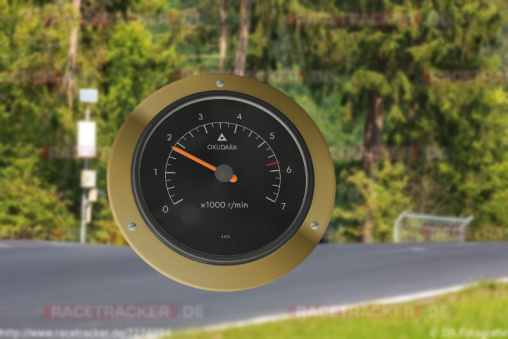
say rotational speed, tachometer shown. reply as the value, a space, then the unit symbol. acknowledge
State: 1750 rpm
